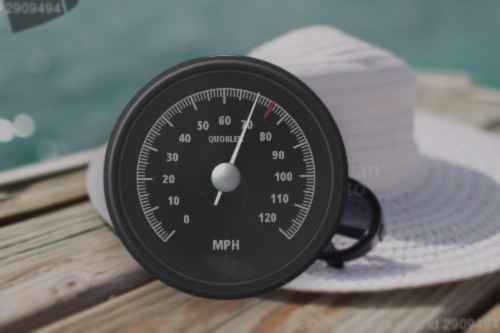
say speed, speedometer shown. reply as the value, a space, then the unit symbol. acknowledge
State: 70 mph
